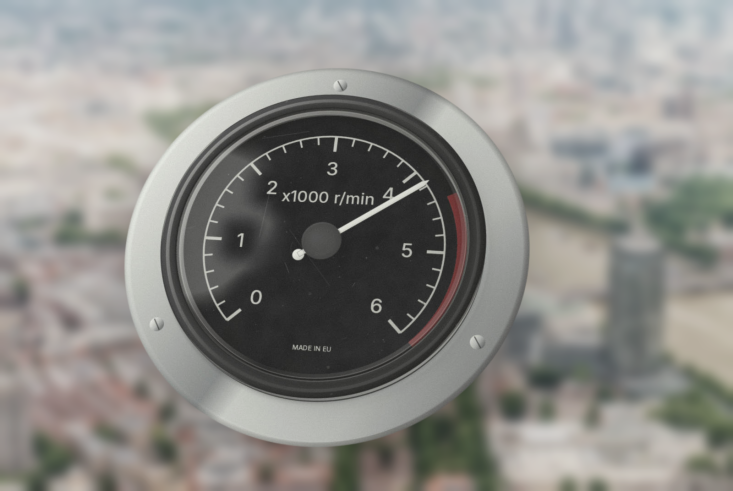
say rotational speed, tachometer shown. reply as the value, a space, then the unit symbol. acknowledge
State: 4200 rpm
